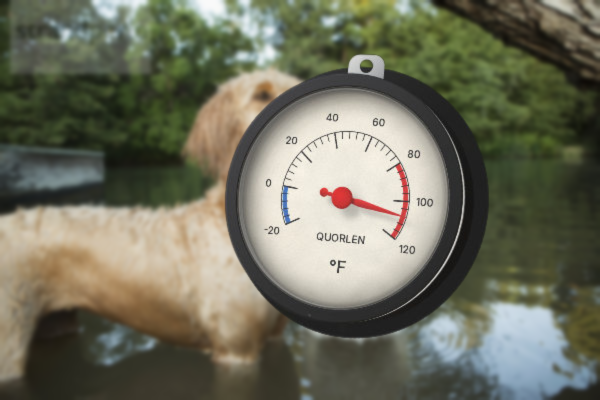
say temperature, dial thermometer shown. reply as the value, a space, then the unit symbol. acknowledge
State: 108 °F
